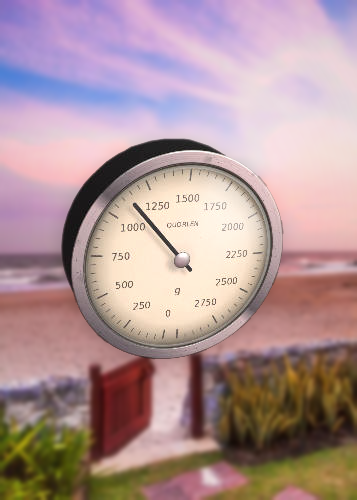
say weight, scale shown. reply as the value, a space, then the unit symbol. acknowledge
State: 1125 g
